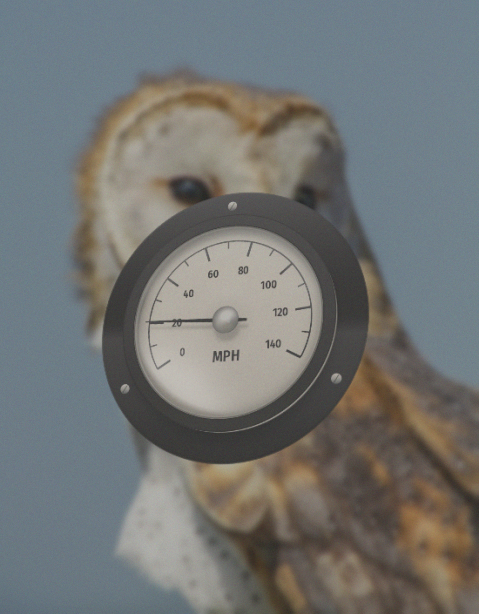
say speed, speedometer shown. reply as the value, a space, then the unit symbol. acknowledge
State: 20 mph
